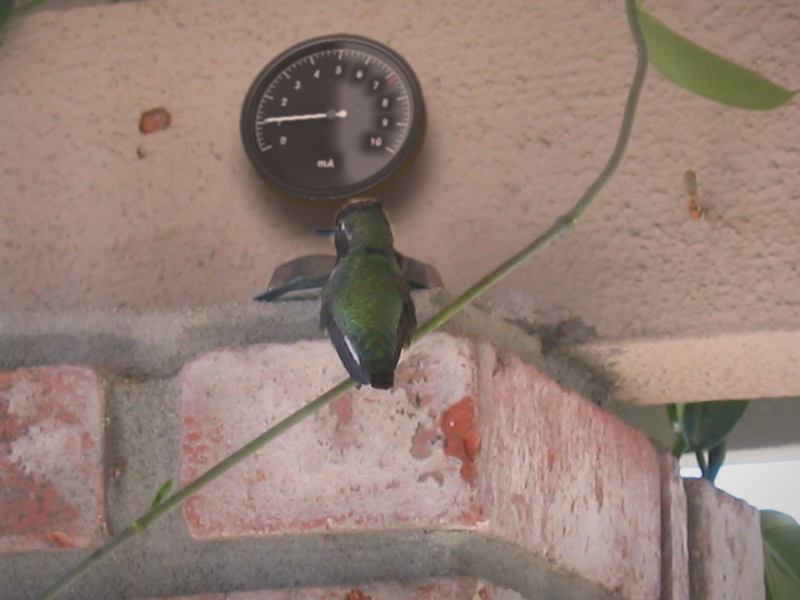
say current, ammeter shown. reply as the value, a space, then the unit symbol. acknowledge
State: 1 mA
